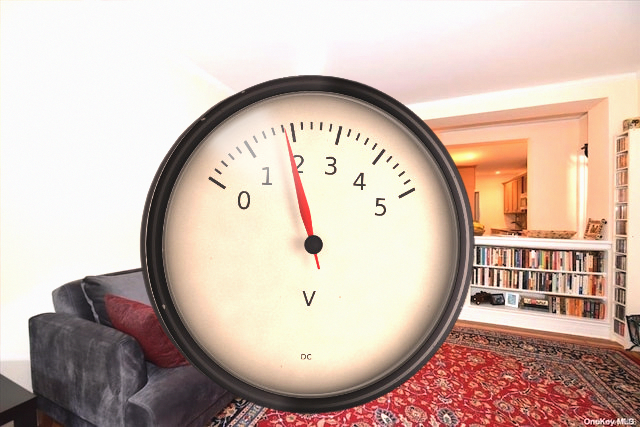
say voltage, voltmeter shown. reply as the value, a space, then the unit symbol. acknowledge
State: 1.8 V
